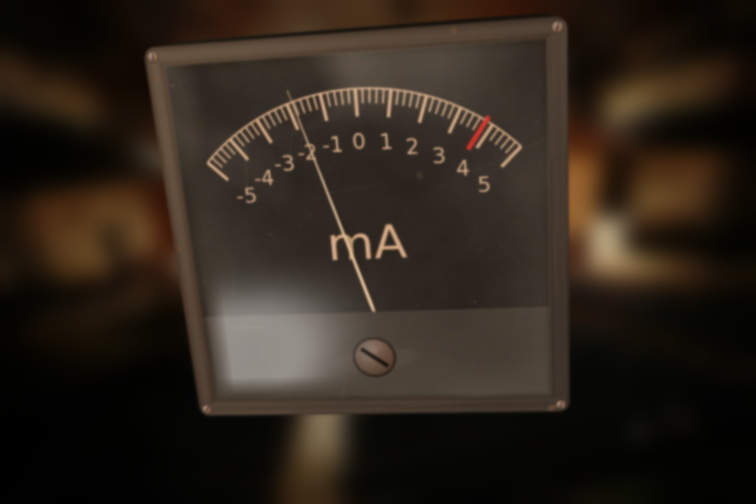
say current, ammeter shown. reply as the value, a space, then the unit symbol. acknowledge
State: -1.8 mA
